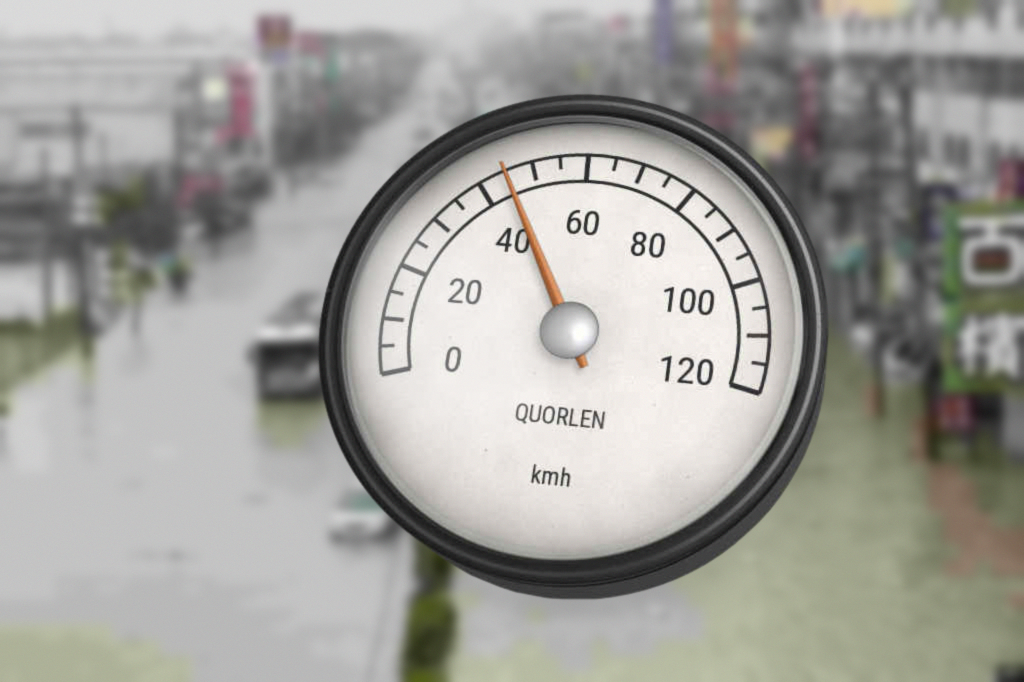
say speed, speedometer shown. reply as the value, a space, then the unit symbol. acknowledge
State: 45 km/h
